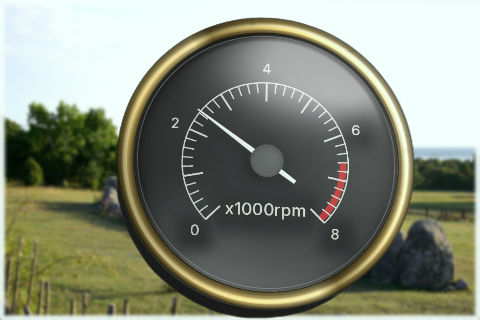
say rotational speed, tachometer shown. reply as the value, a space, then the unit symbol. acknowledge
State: 2400 rpm
